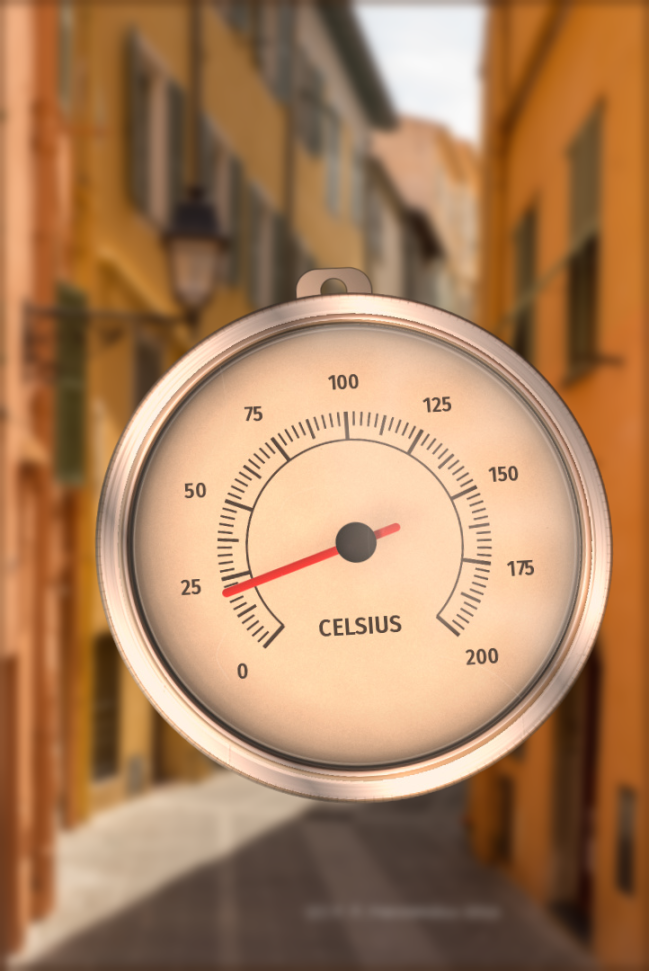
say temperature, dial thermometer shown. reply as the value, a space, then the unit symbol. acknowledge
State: 20 °C
